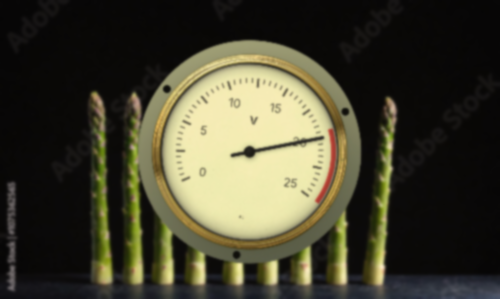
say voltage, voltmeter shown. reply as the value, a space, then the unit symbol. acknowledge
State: 20 V
